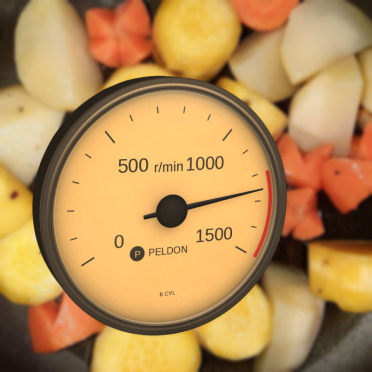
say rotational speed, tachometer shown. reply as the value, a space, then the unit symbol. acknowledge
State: 1250 rpm
